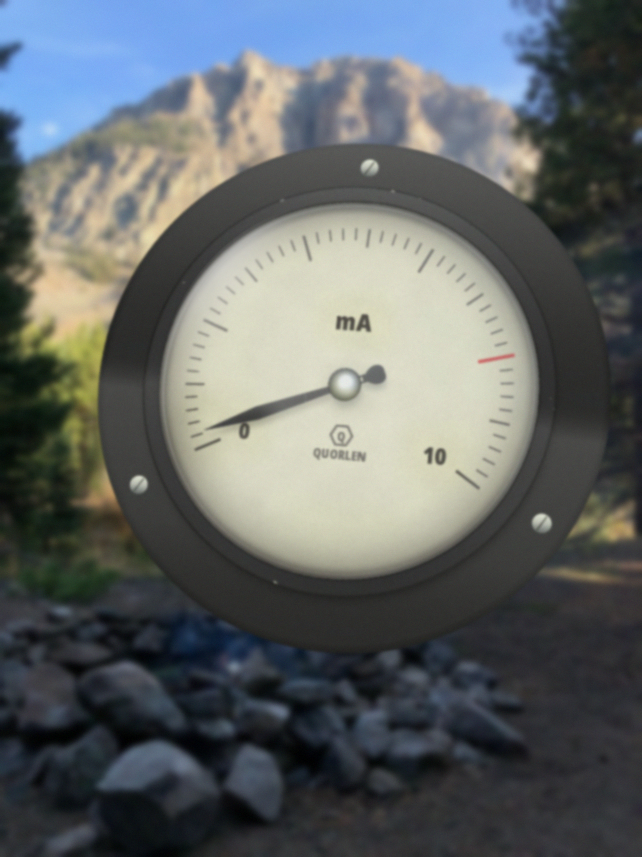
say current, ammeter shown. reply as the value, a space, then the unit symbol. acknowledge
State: 0.2 mA
